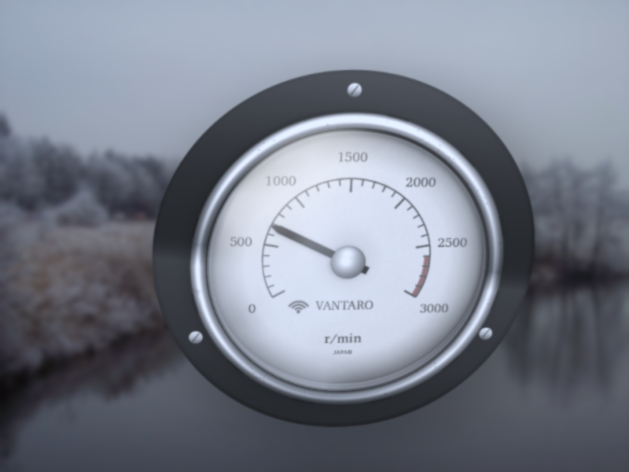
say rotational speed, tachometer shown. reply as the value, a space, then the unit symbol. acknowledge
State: 700 rpm
